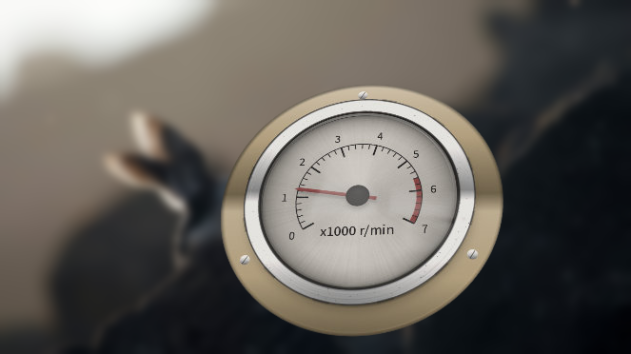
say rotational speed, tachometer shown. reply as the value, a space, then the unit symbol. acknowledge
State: 1200 rpm
